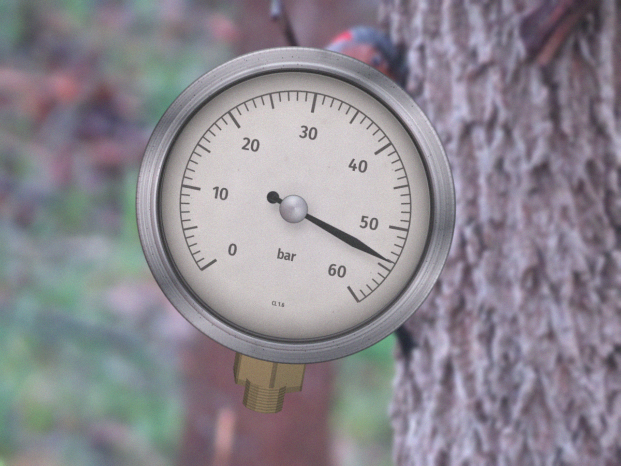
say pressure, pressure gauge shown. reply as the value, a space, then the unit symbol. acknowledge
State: 54 bar
